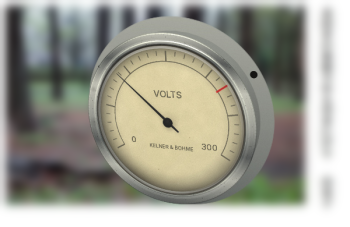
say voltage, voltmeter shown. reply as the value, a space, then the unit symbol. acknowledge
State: 90 V
